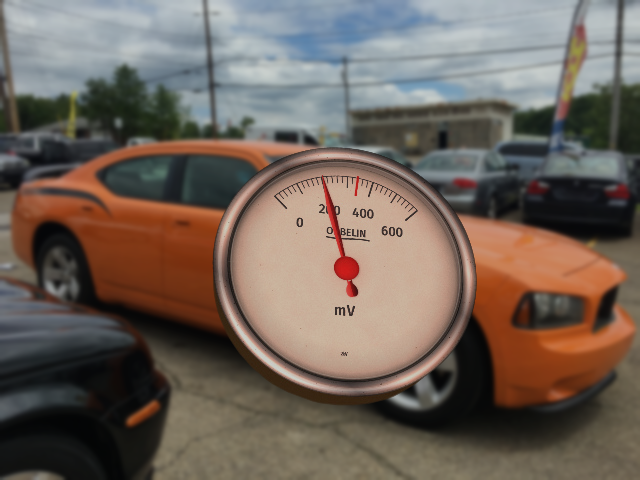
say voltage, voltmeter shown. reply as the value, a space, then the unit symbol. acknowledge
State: 200 mV
